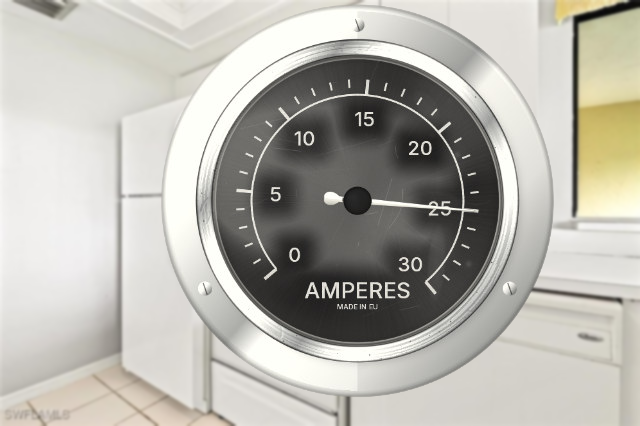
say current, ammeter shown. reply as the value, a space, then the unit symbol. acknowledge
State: 25 A
